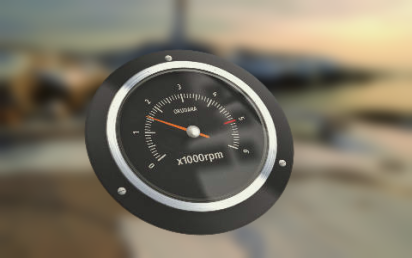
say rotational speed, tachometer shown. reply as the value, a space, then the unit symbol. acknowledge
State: 1500 rpm
